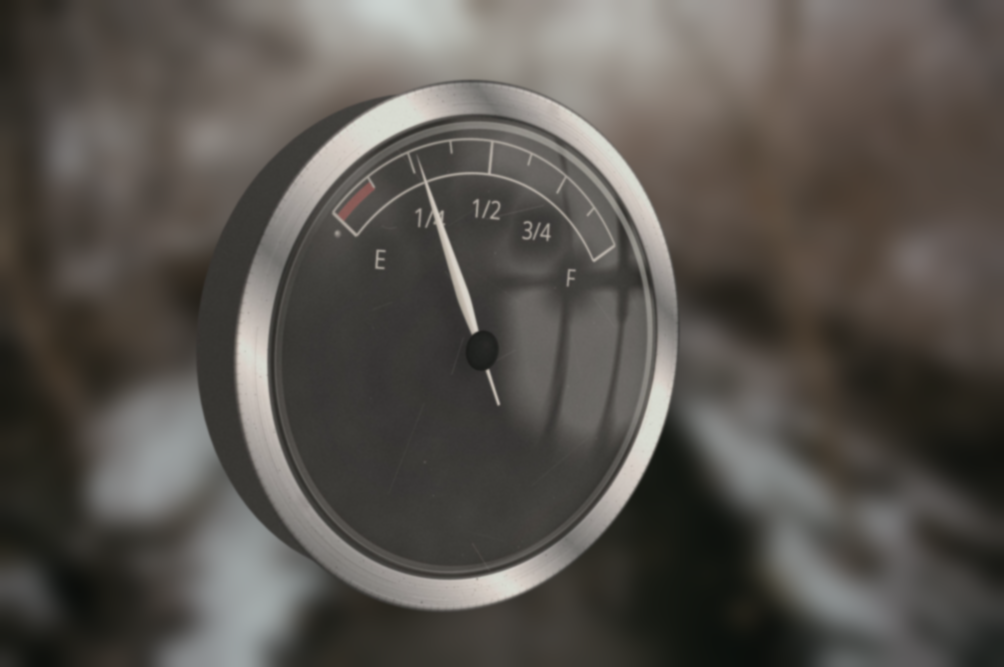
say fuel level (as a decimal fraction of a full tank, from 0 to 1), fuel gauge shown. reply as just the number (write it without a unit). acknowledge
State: 0.25
